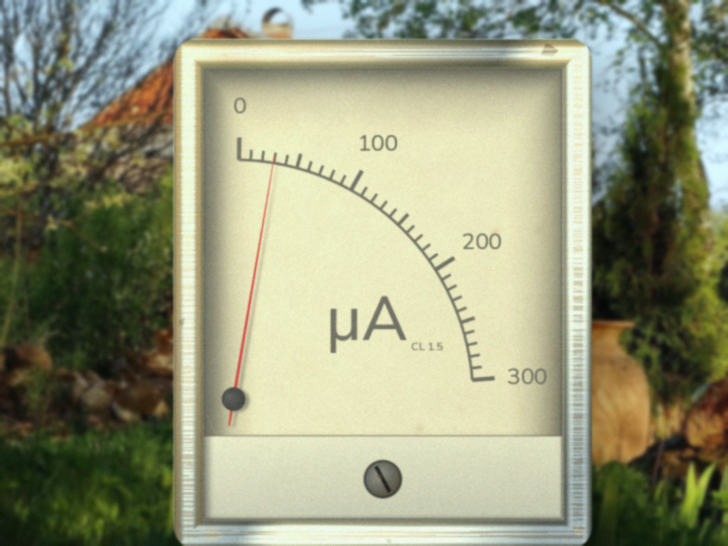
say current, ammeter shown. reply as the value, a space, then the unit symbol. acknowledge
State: 30 µA
